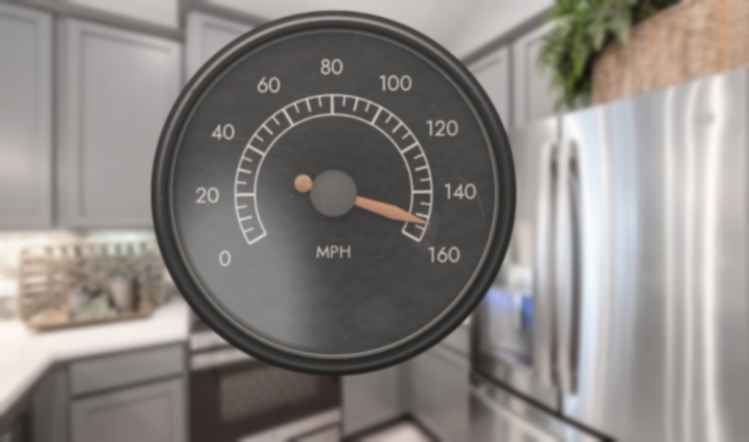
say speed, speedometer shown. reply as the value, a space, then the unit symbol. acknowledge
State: 152.5 mph
